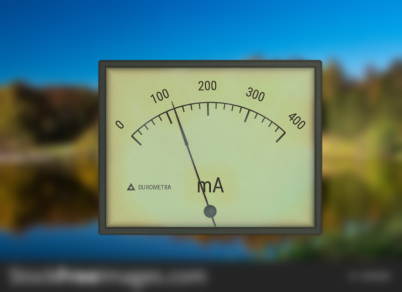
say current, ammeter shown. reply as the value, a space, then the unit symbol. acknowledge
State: 120 mA
